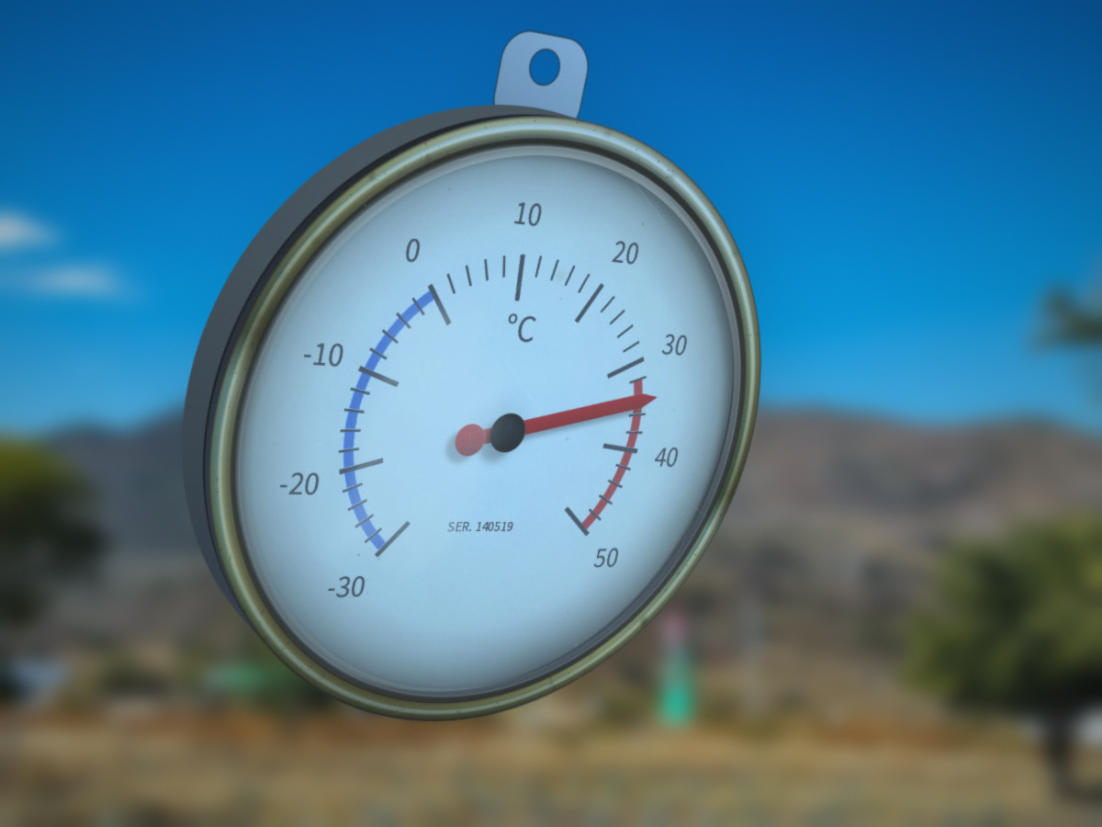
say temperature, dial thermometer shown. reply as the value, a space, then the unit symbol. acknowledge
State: 34 °C
